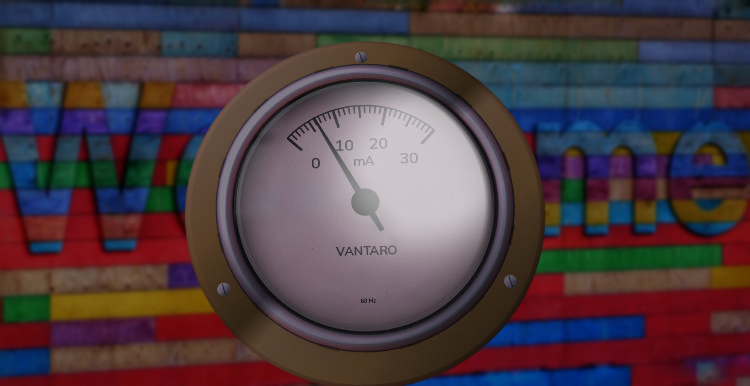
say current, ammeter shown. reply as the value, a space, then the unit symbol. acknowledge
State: 6 mA
